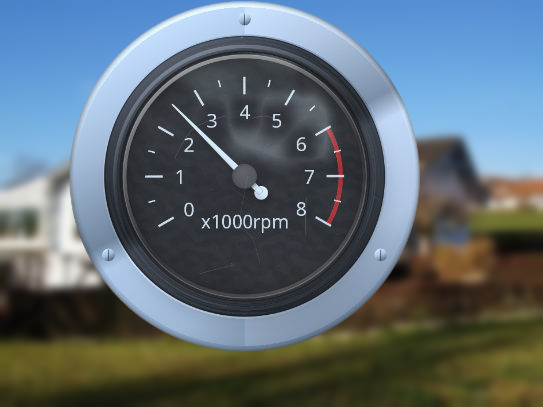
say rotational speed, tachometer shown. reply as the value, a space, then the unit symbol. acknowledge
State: 2500 rpm
